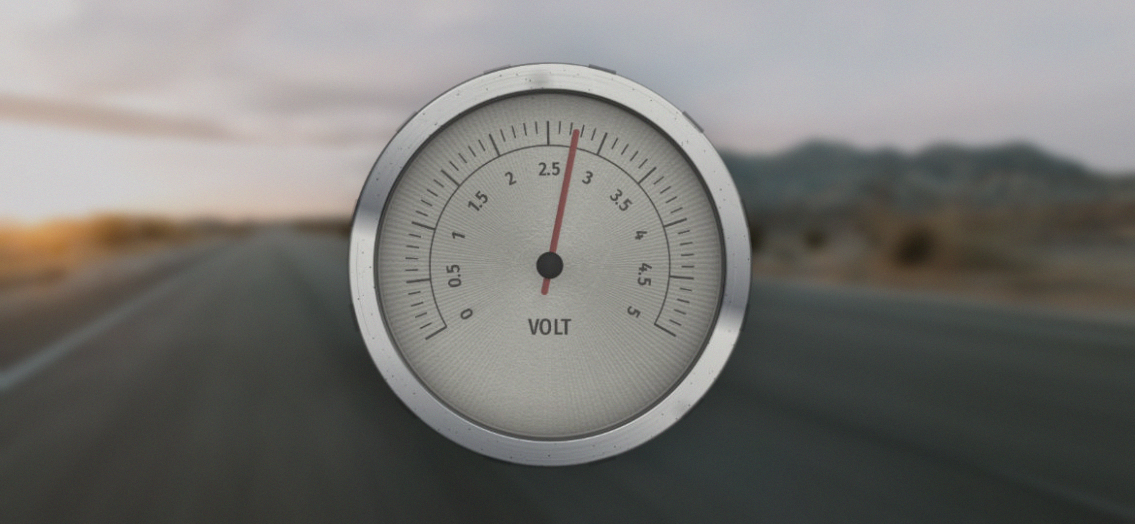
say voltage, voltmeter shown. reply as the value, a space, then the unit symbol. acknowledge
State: 2.75 V
